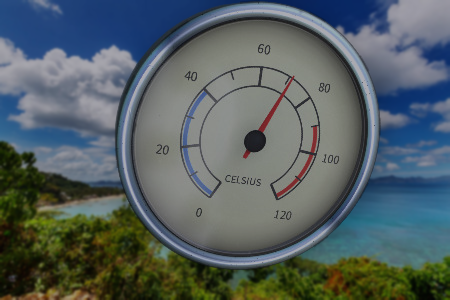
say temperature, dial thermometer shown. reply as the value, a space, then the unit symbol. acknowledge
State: 70 °C
